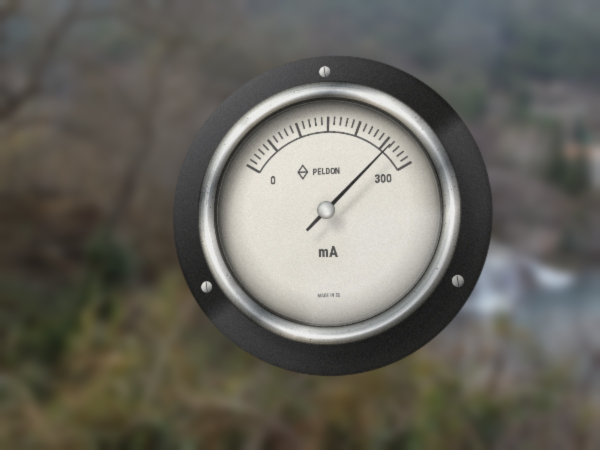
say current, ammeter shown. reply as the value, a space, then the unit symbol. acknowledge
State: 260 mA
